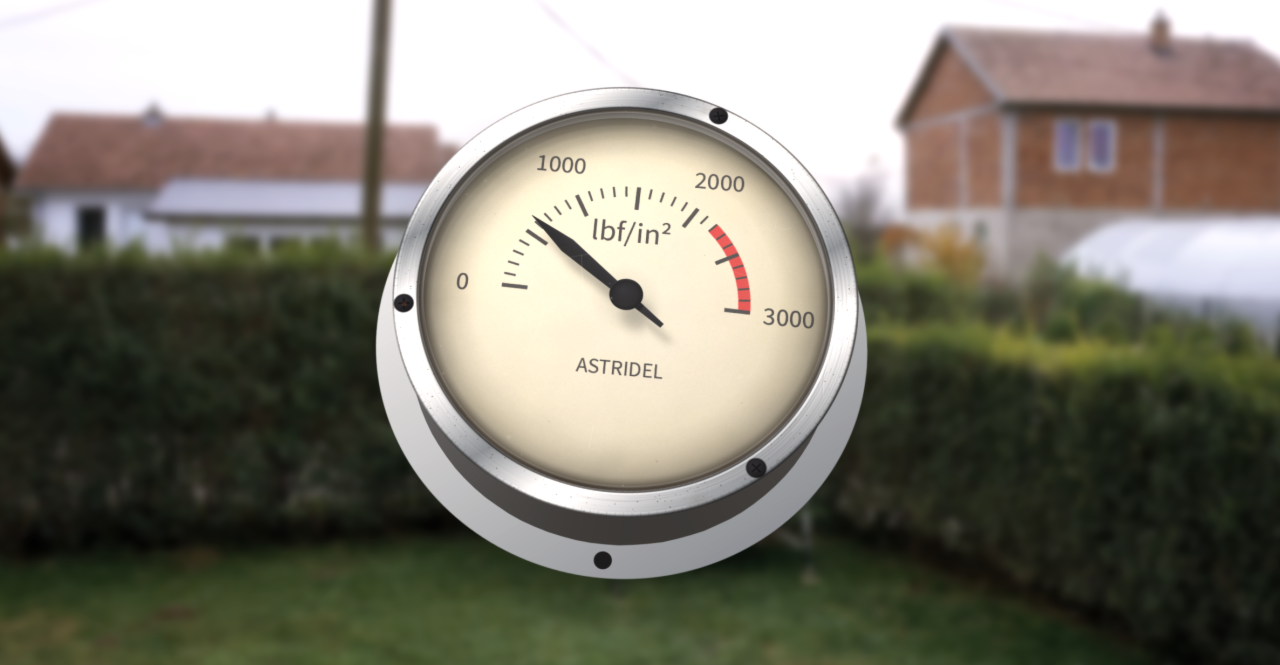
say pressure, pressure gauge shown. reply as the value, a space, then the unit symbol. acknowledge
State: 600 psi
